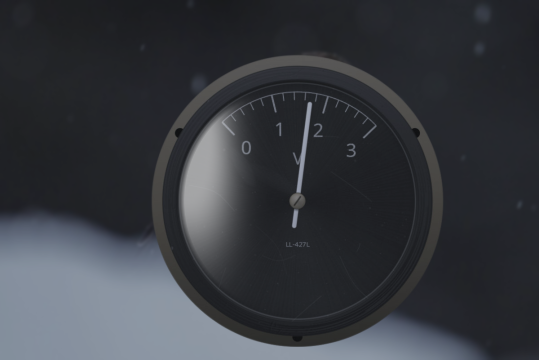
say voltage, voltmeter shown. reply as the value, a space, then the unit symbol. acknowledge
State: 1.7 V
